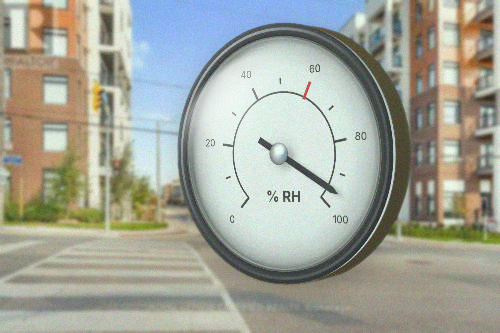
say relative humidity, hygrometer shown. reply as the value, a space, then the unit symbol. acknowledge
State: 95 %
